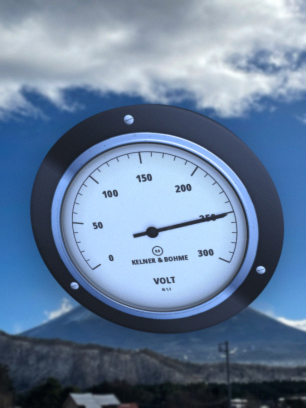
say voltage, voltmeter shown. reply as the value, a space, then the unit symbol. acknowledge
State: 250 V
